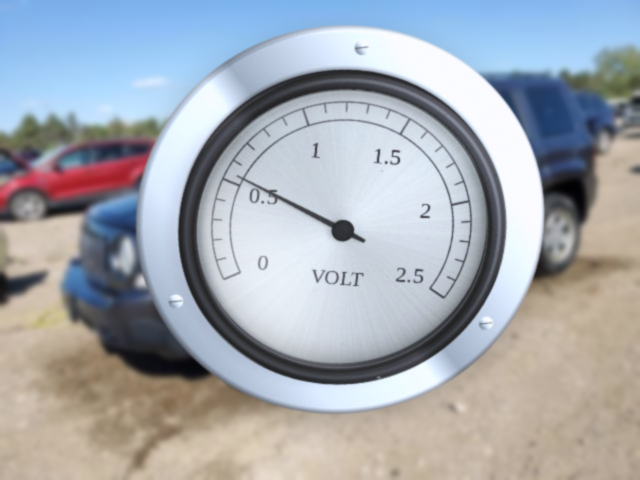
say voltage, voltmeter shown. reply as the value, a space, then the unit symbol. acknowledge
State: 0.55 V
